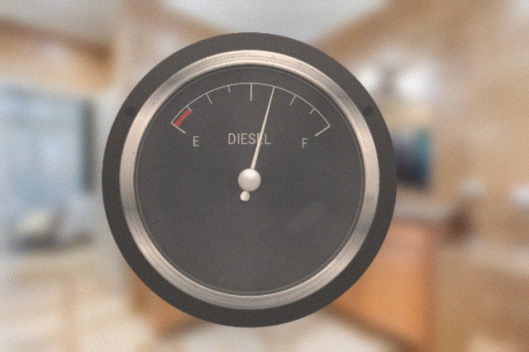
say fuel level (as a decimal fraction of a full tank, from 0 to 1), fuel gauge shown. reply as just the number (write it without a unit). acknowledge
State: 0.625
